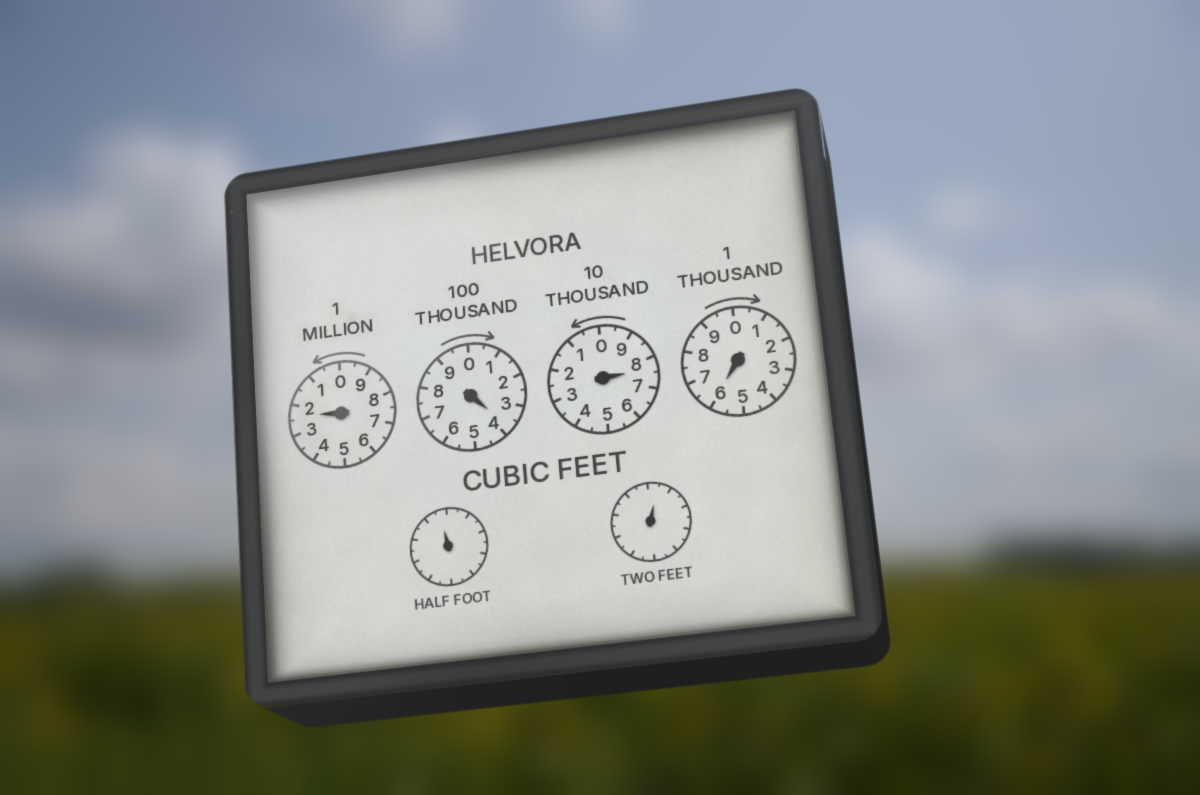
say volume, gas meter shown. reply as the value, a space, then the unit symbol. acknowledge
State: 237600 ft³
